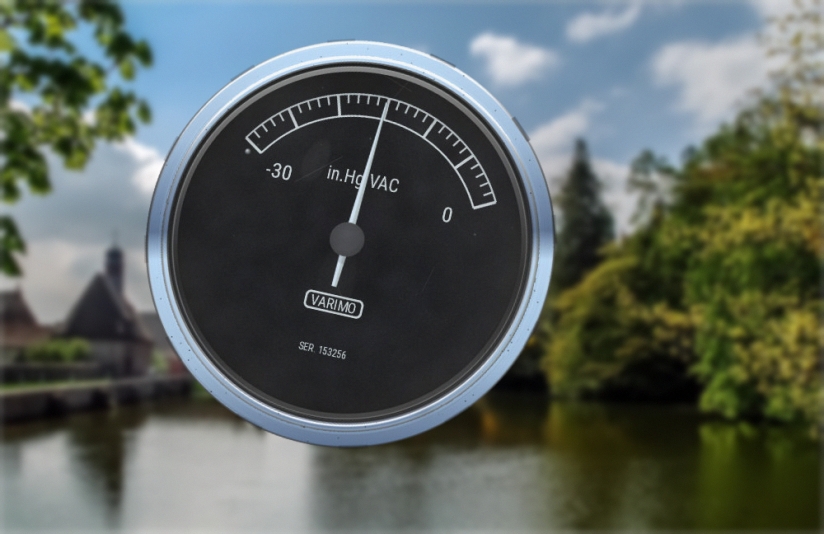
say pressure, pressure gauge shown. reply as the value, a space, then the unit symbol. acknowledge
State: -15 inHg
